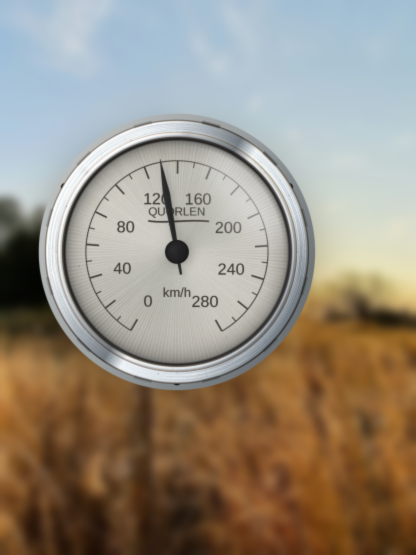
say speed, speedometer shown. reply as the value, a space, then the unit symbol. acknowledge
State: 130 km/h
